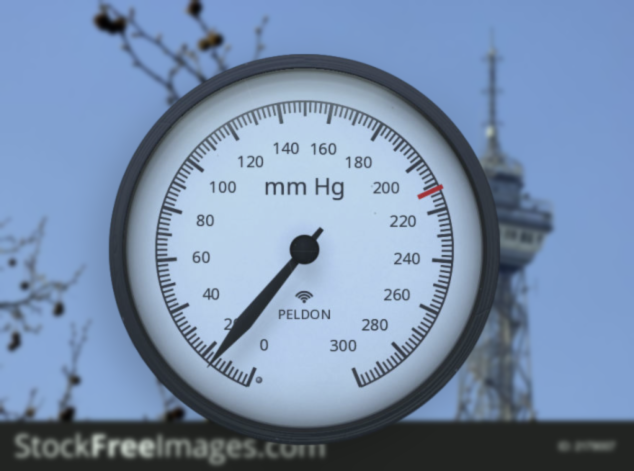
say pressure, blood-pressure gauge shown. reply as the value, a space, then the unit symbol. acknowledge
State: 16 mmHg
